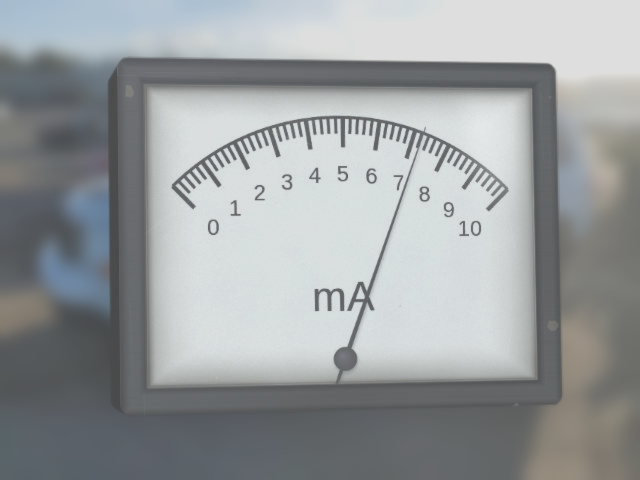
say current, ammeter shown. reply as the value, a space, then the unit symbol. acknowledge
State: 7.2 mA
